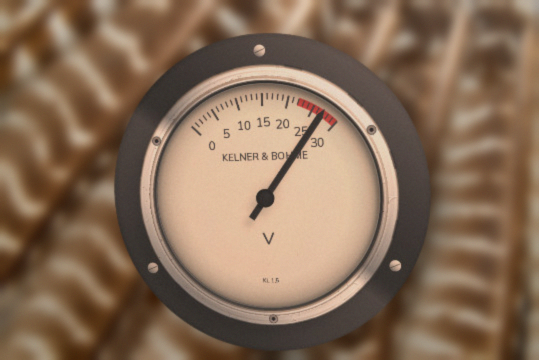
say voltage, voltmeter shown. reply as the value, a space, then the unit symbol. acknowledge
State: 27 V
